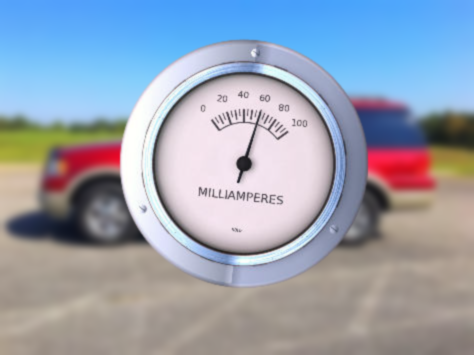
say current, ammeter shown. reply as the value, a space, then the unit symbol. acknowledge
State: 60 mA
